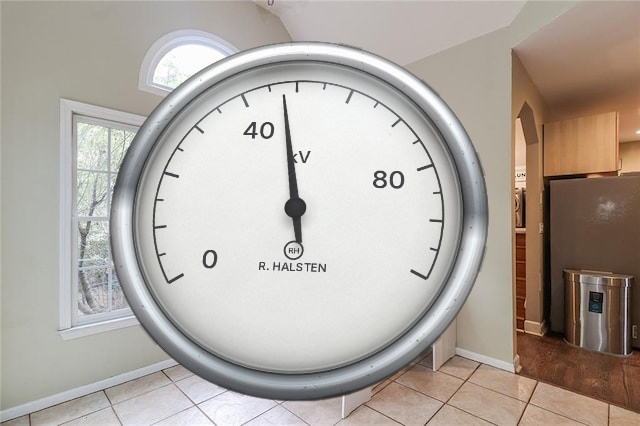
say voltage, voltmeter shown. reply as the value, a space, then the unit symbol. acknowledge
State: 47.5 kV
